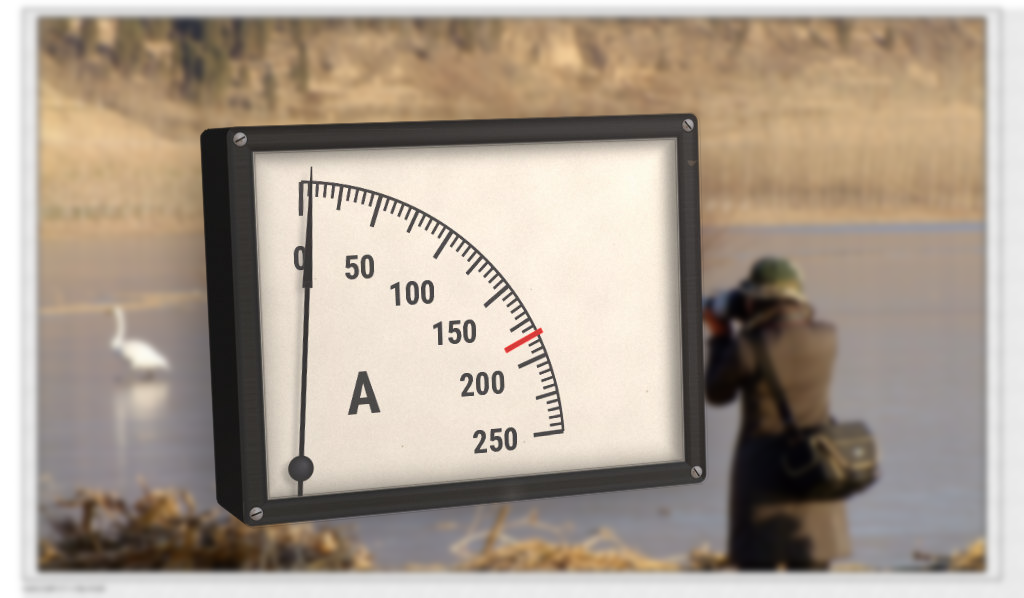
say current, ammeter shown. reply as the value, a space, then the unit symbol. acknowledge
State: 5 A
